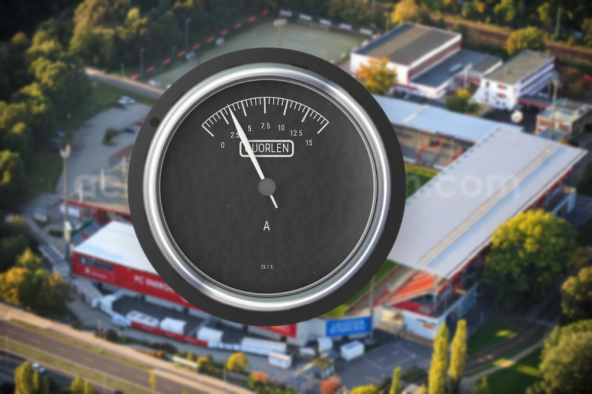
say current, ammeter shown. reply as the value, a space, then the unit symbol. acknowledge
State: 3.5 A
